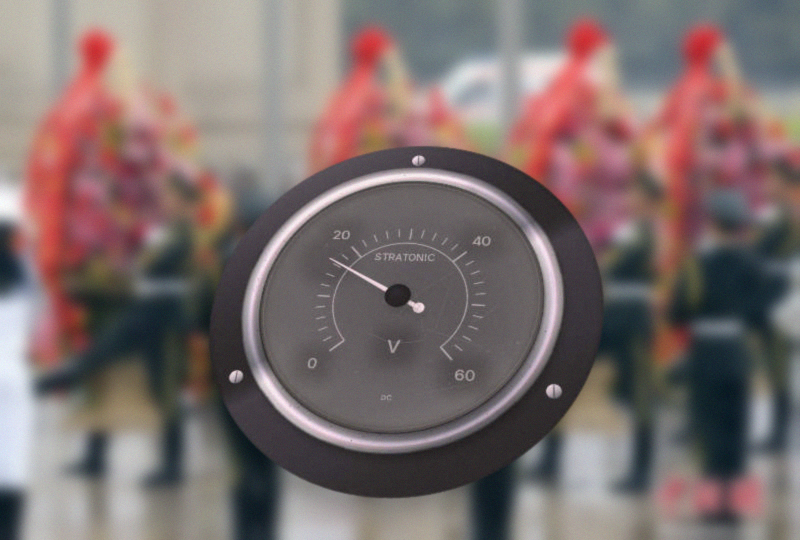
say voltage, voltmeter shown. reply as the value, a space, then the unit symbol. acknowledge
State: 16 V
